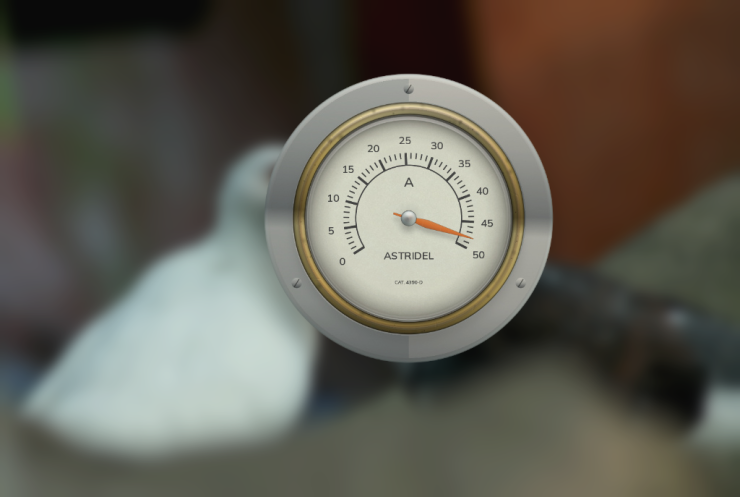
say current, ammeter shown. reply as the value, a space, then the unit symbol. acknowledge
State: 48 A
